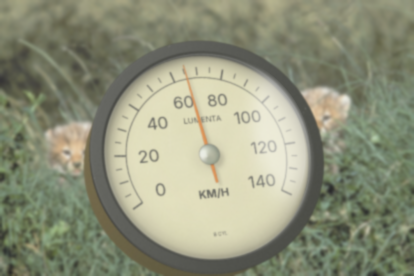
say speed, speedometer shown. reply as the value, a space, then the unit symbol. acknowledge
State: 65 km/h
